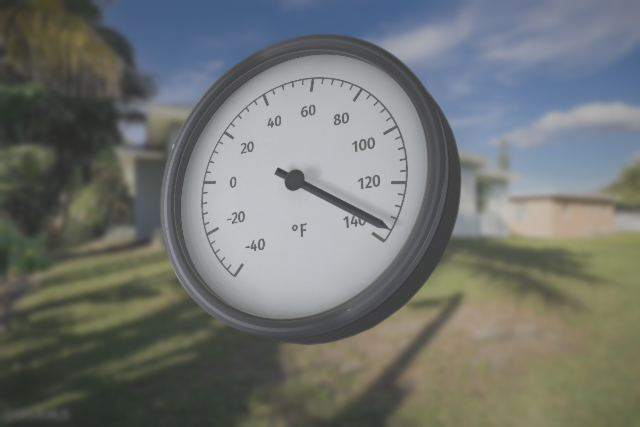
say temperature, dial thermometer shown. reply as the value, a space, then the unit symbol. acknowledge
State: 136 °F
